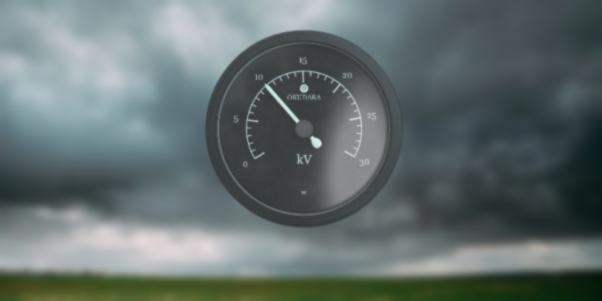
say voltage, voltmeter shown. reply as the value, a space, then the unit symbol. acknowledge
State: 10 kV
